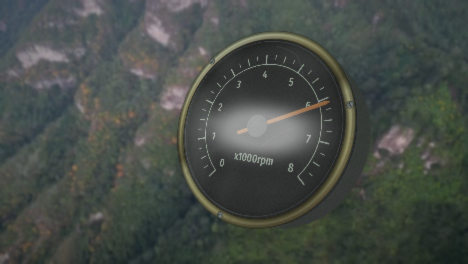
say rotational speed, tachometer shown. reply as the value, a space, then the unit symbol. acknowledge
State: 6125 rpm
